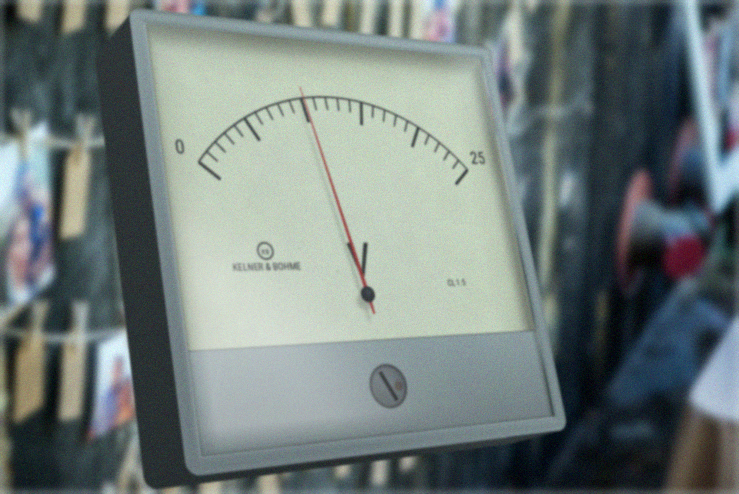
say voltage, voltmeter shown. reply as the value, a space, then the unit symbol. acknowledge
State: 10 V
